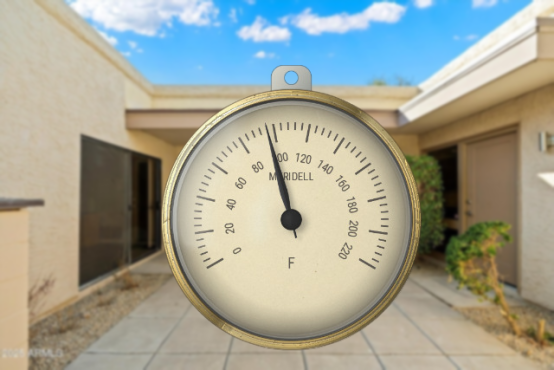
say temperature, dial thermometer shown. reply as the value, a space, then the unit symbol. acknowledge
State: 96 °F
